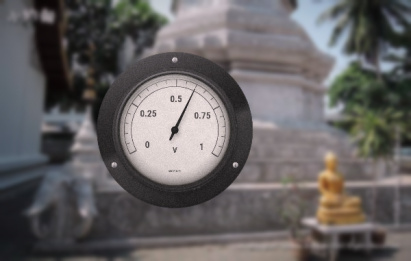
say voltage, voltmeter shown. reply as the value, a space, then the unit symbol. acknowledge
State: 0.6 V
